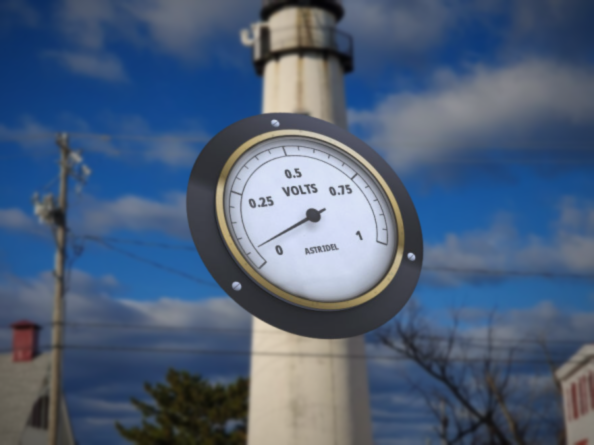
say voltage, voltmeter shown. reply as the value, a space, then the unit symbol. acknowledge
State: 0.05 V
